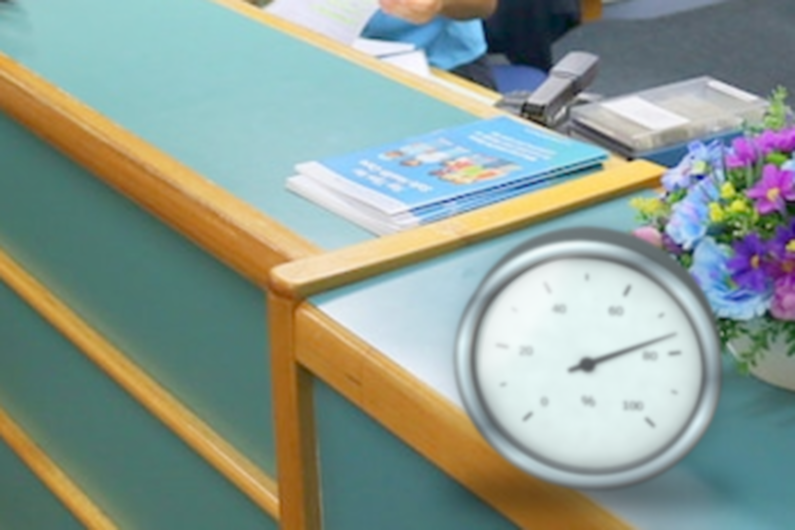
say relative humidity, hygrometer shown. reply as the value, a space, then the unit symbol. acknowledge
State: 75 %
